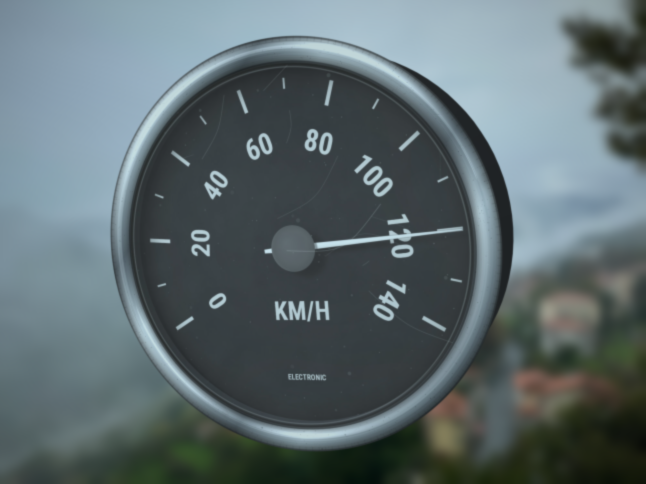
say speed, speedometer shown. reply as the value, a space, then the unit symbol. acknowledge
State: 120 km/h
